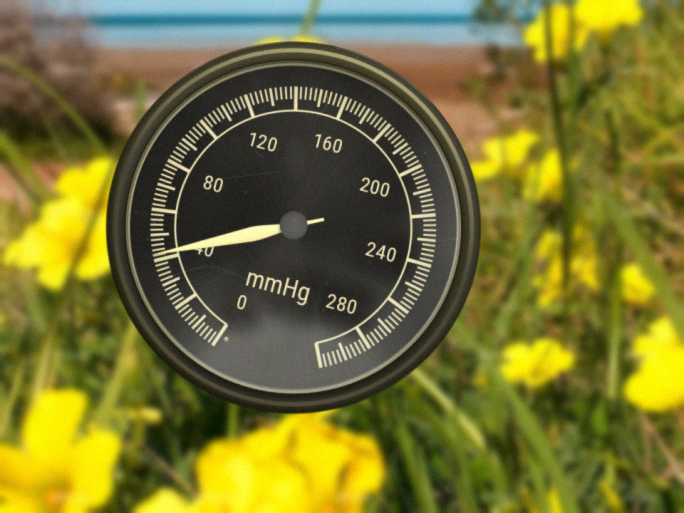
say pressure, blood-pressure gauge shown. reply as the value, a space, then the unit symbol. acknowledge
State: 42 mmHg
